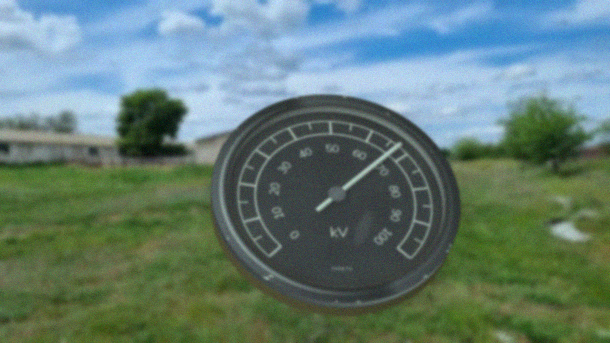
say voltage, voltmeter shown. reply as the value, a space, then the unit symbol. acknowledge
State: 67.5 kV
